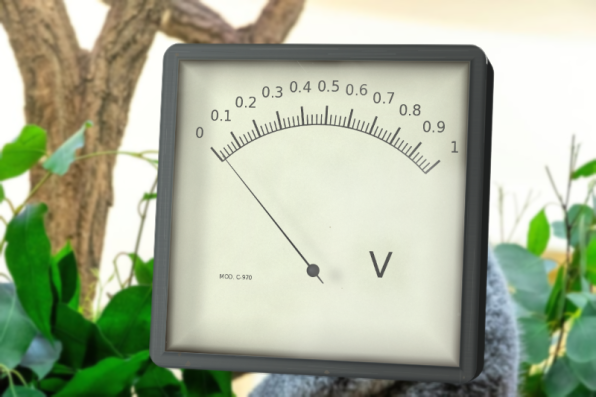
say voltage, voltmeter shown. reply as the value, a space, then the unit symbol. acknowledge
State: 0.02 V
